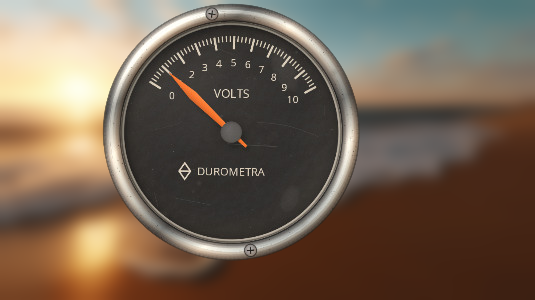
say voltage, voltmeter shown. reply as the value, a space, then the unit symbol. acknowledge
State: 1 V
